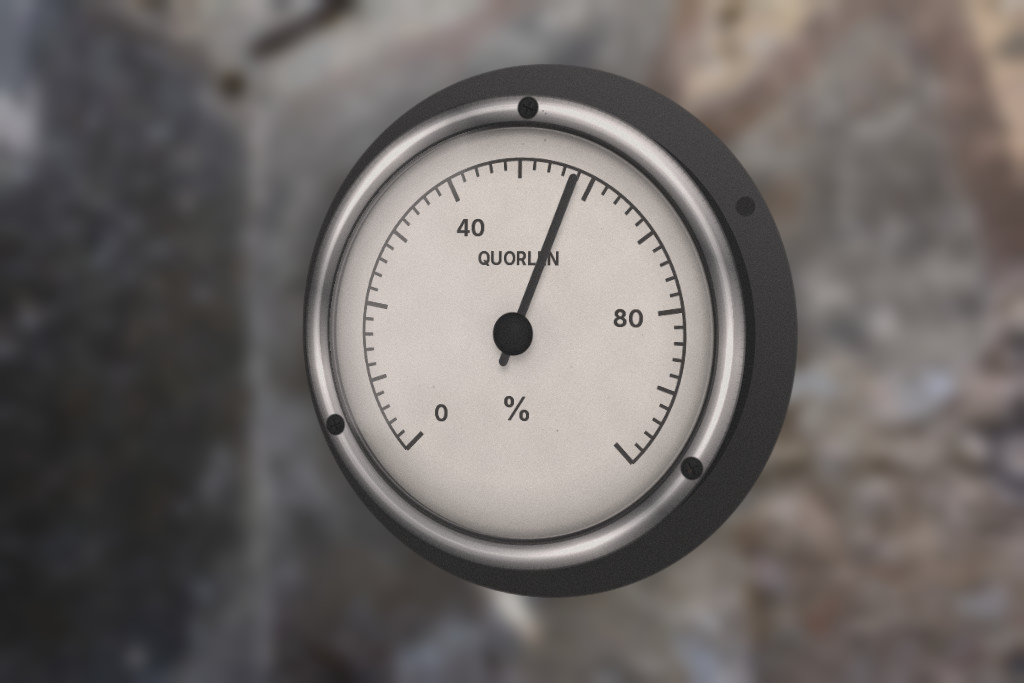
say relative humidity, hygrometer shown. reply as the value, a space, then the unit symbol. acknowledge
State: 58 %
